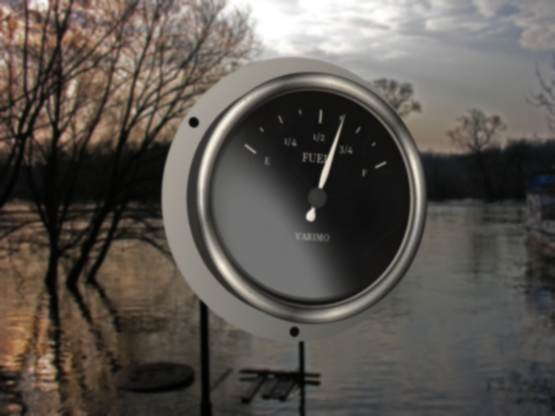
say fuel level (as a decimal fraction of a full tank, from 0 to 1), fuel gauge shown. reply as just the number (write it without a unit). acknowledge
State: 0.625
